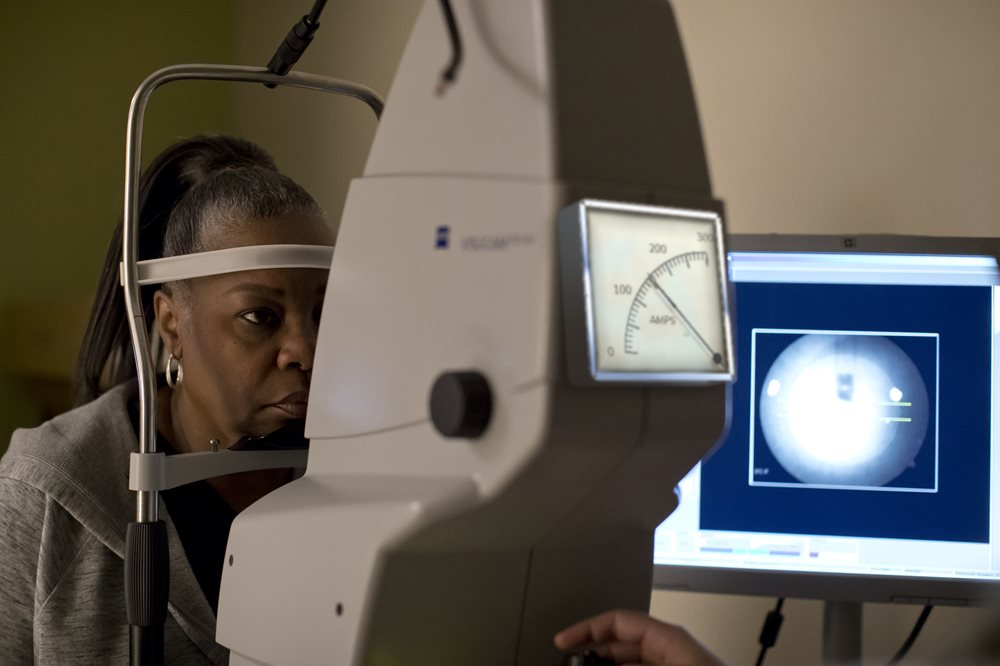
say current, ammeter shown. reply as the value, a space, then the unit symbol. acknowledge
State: 150 A
